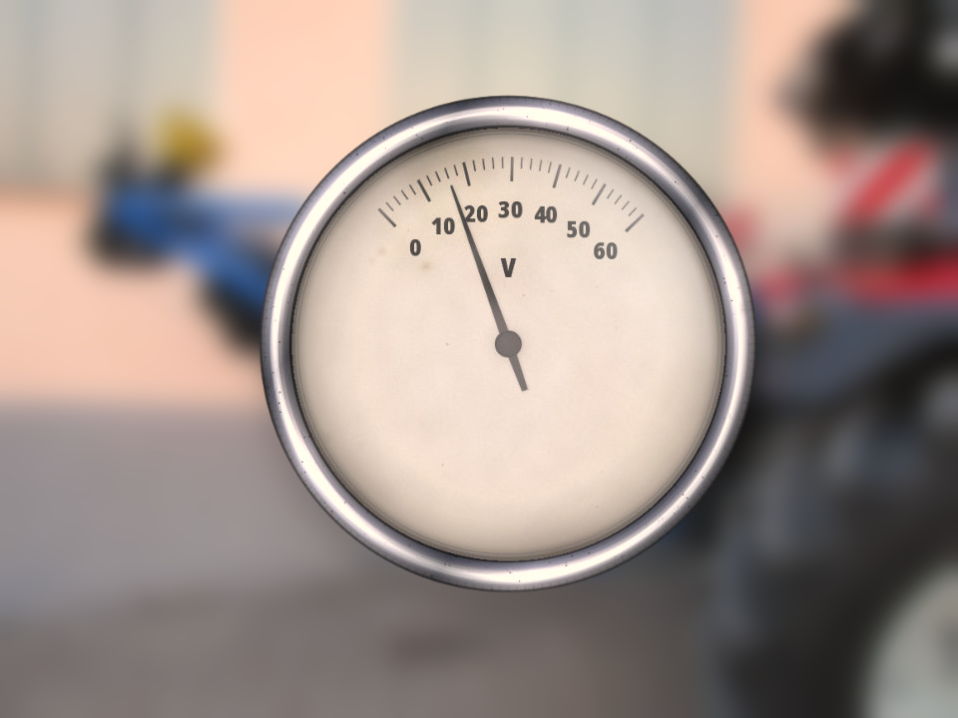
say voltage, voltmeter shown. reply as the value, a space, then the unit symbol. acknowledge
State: 16 V
